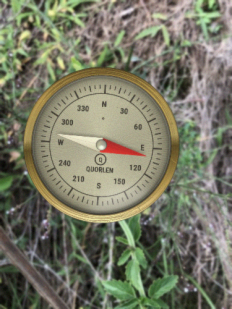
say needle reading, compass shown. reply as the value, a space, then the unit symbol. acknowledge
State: 100 °
